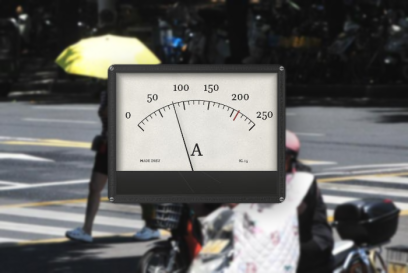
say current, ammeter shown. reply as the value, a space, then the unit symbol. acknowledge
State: 80 A
